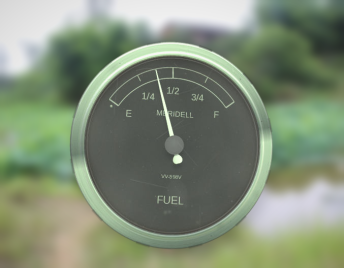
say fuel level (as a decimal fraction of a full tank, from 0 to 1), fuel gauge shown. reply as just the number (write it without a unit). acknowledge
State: 0.375
